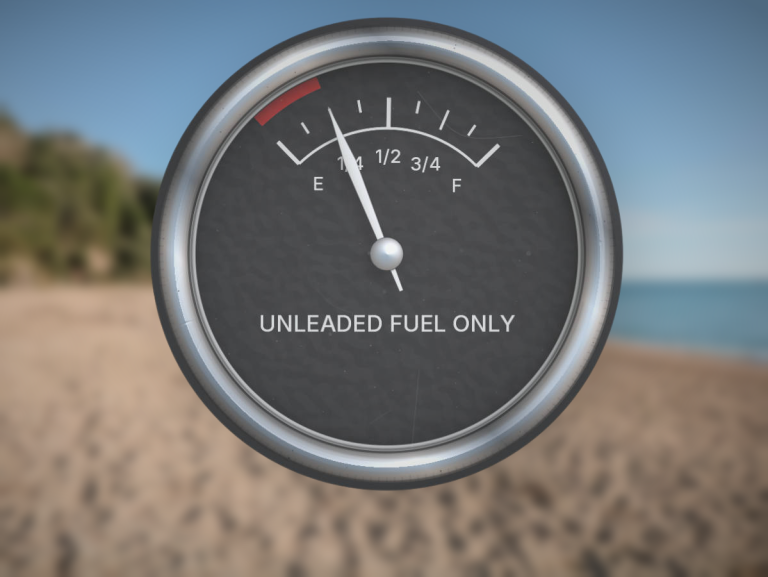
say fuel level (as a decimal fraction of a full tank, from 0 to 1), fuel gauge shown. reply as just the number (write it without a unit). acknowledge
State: 0.25
